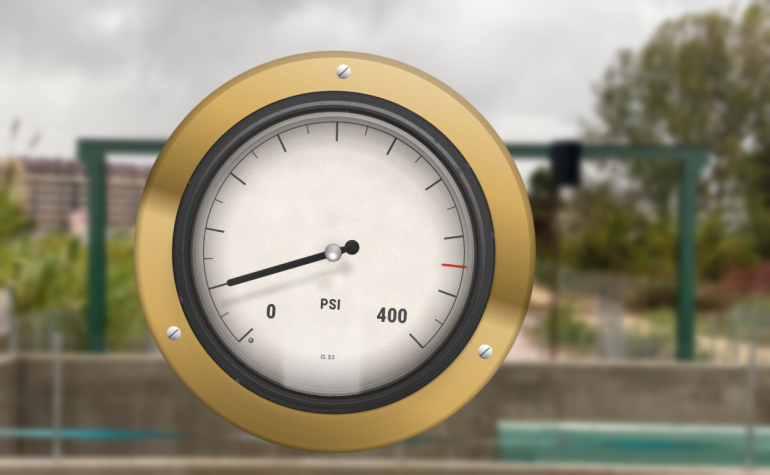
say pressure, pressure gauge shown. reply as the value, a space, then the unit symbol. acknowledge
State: 40 psi
